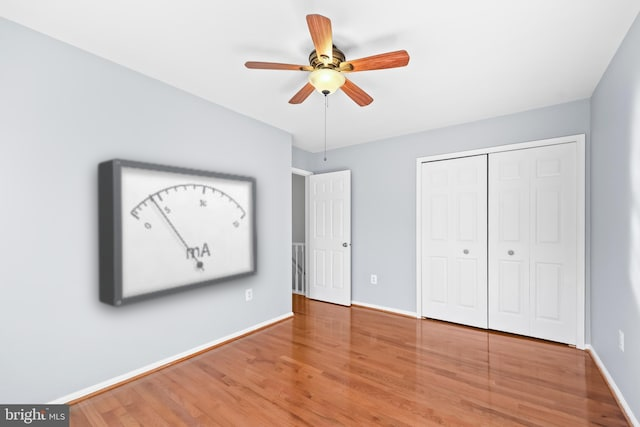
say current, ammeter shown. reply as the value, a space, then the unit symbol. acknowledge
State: 4 mA
